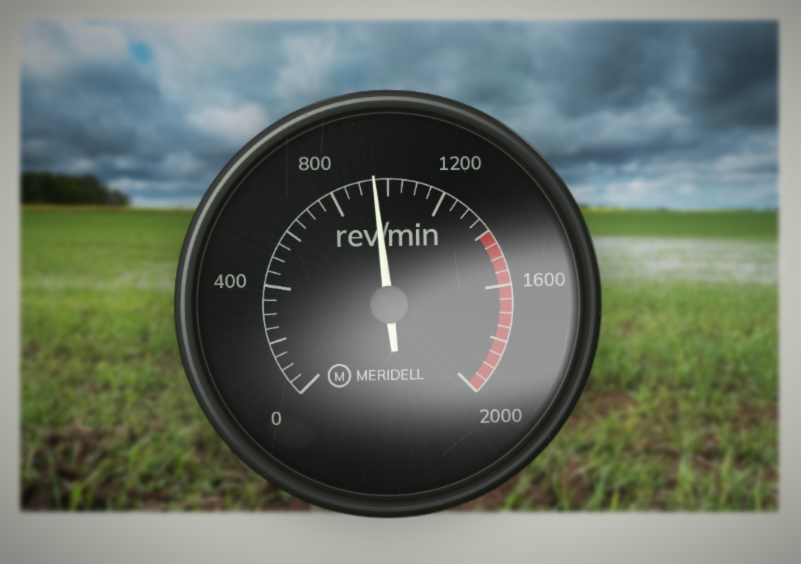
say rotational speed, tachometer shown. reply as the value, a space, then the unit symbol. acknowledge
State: 950 rpm
